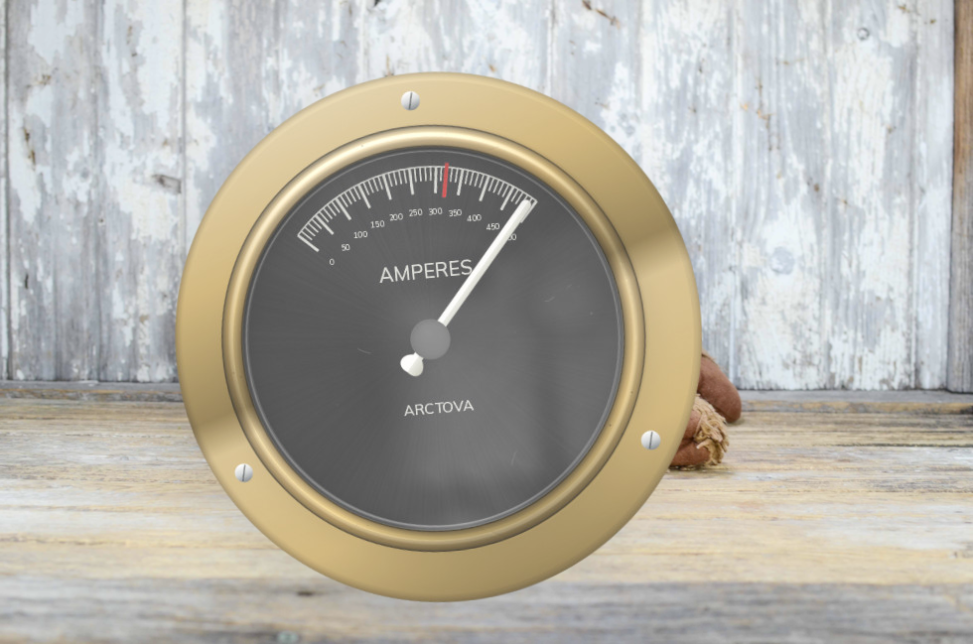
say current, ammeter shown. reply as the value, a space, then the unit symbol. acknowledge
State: 490 A
